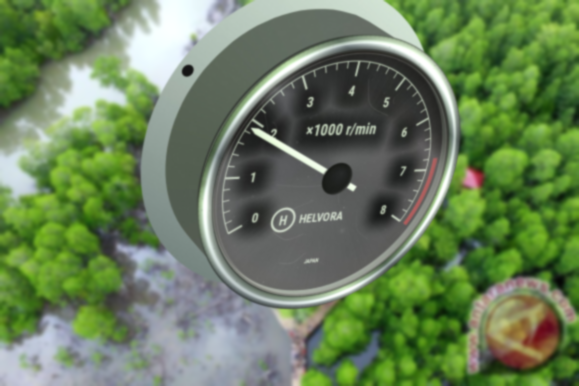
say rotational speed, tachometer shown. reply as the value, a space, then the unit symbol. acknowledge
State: 1900 rpm
